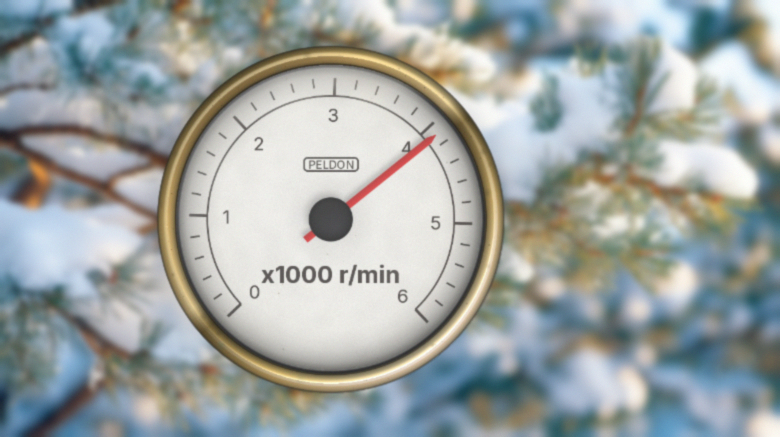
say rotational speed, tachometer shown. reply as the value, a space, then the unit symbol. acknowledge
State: 4100 rpm
